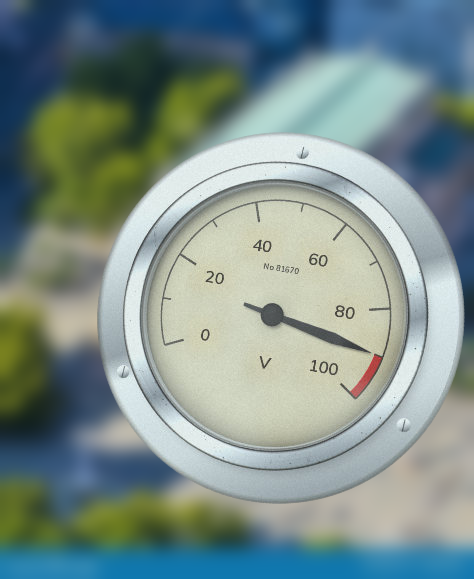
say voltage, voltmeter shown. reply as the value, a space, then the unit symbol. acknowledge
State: 90 V
